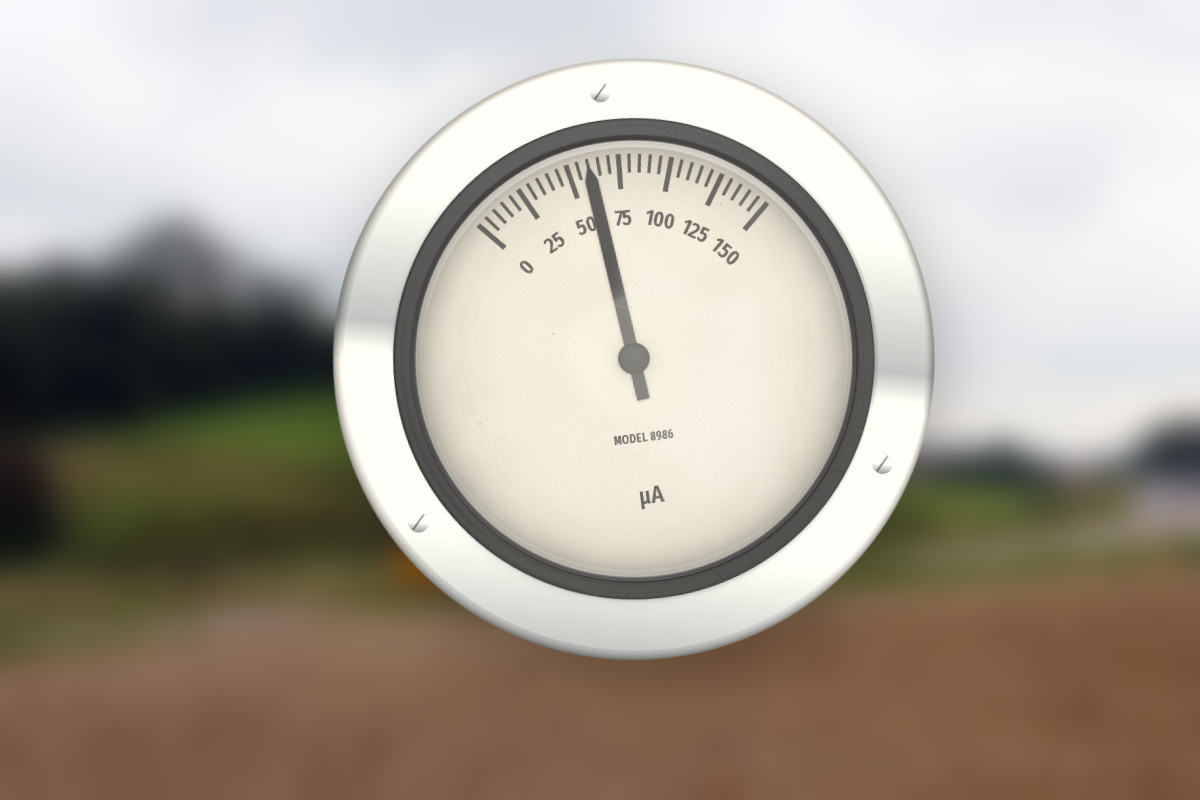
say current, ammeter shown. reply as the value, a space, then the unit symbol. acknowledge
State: 60 µA
